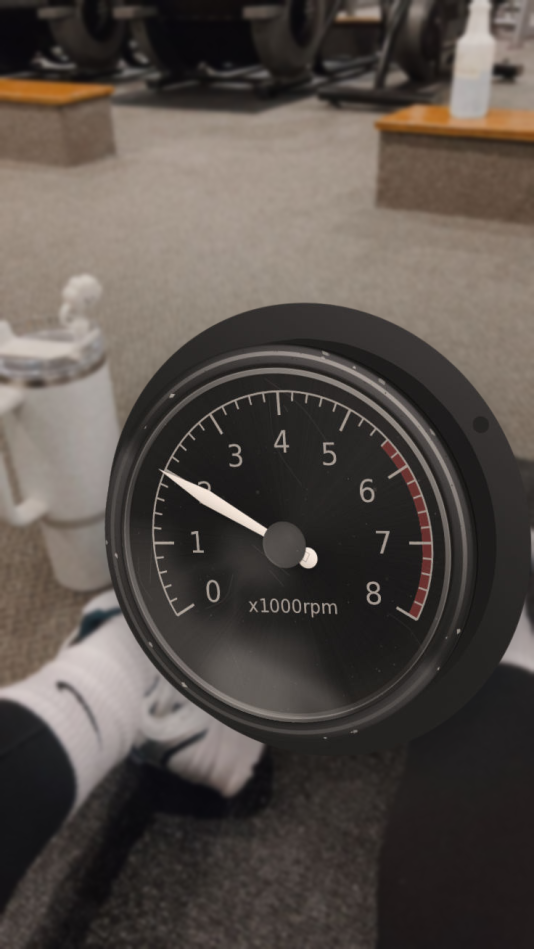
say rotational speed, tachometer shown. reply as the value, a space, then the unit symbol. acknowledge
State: 2000 rpm
